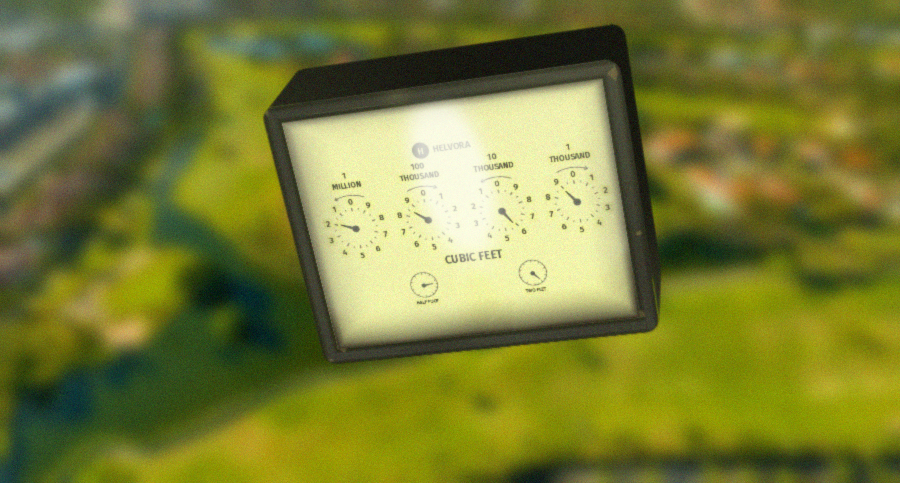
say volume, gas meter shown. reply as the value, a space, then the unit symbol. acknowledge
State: 185900 ft³
